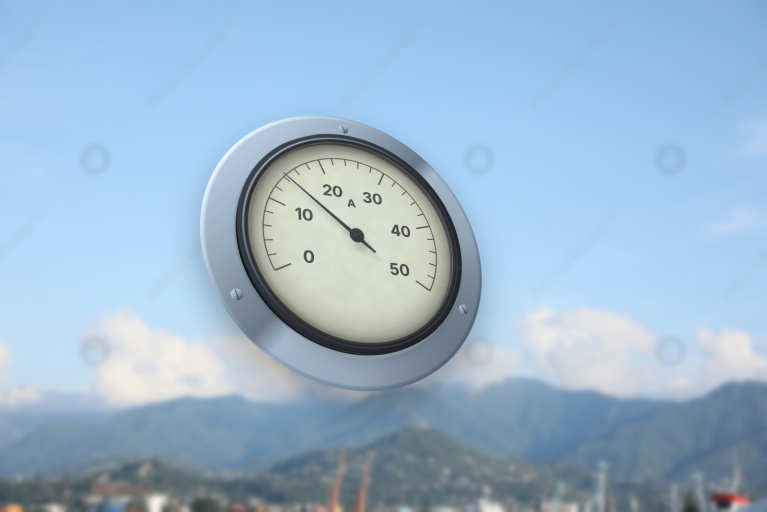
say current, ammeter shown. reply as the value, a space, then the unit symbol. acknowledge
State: 14 A
